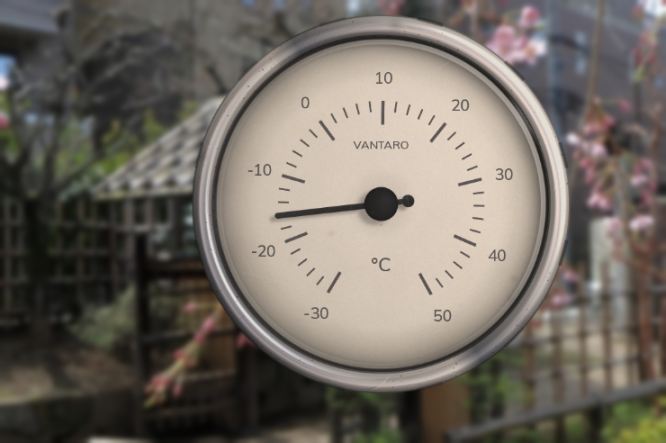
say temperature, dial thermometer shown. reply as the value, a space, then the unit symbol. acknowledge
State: -16 °C
